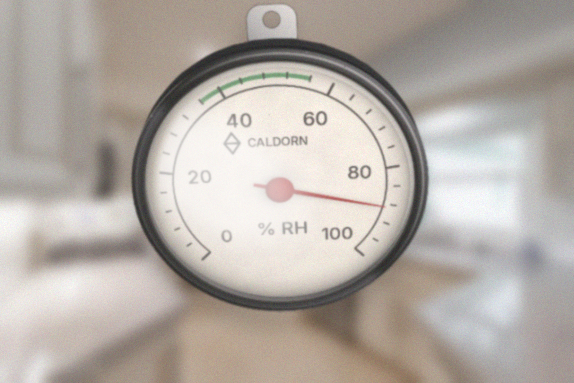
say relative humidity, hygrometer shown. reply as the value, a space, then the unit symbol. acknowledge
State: 88 %
